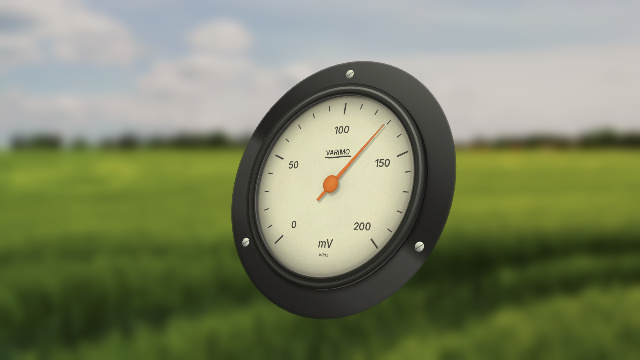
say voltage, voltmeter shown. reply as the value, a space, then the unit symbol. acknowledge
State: 130 mV
